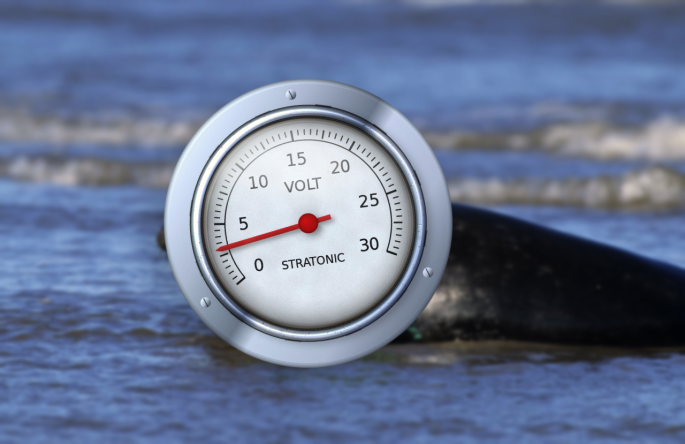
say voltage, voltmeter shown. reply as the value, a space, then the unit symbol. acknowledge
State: 3 V
